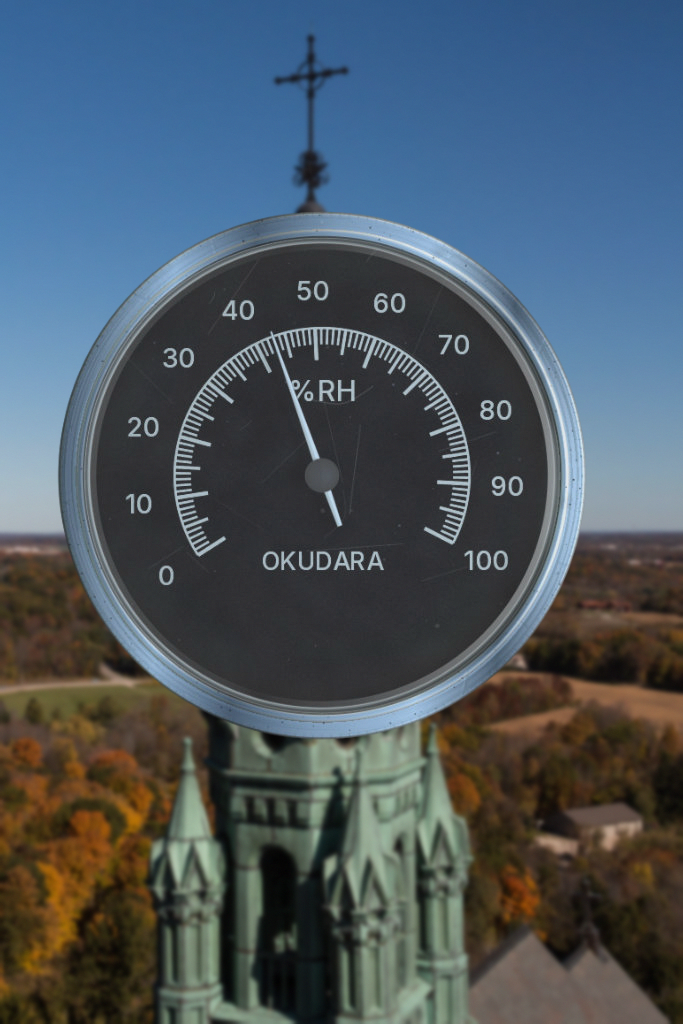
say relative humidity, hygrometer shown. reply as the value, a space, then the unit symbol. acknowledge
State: 43 %
